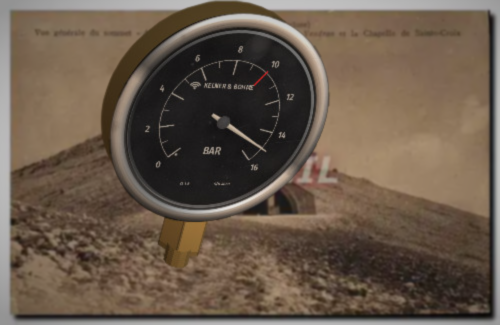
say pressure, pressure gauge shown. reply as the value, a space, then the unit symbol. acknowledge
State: 15 bar
